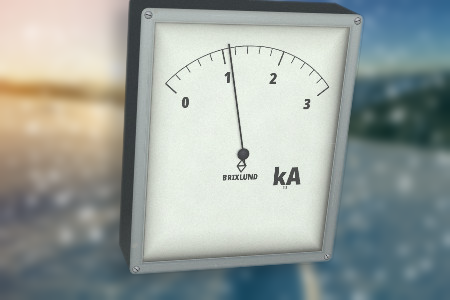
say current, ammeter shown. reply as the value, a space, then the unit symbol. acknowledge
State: 1.1 kA
